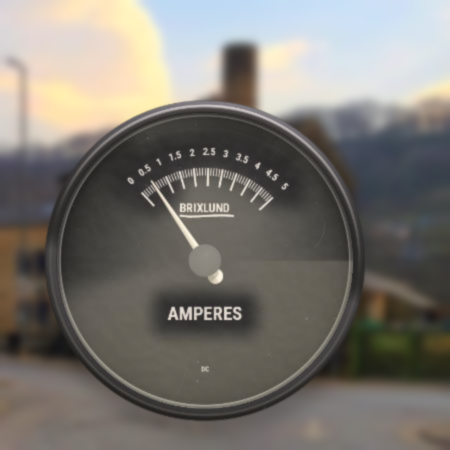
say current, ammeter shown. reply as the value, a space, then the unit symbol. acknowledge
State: 0.5 A
